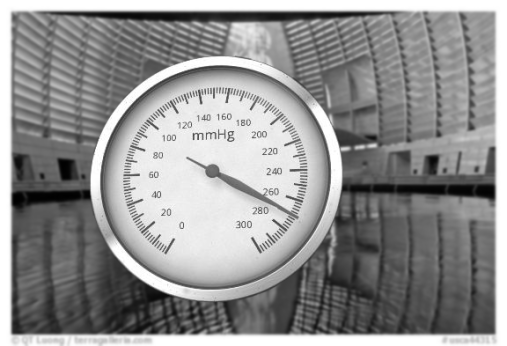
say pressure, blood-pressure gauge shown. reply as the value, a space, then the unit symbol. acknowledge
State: 270 mmHg
